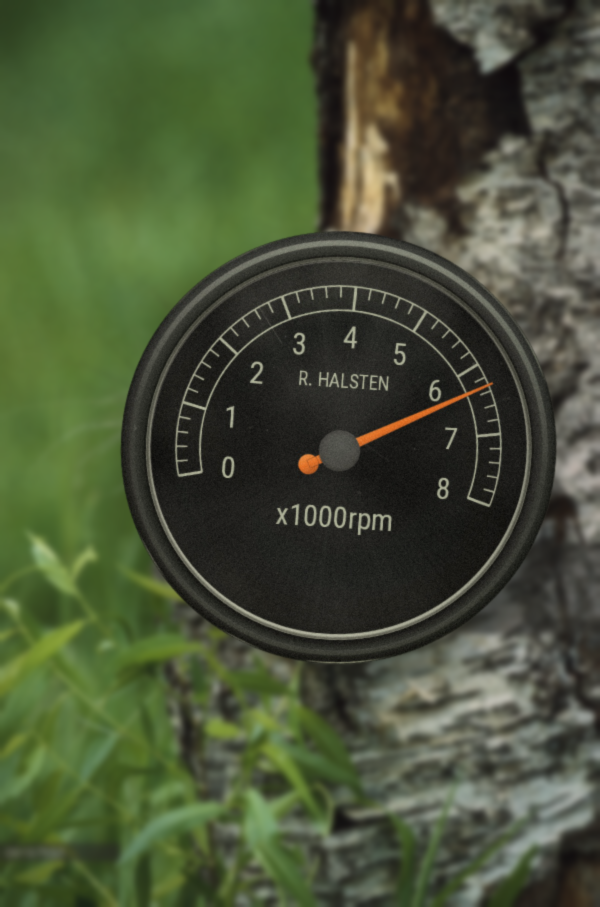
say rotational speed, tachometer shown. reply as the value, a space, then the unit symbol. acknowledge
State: 6300 rpm
